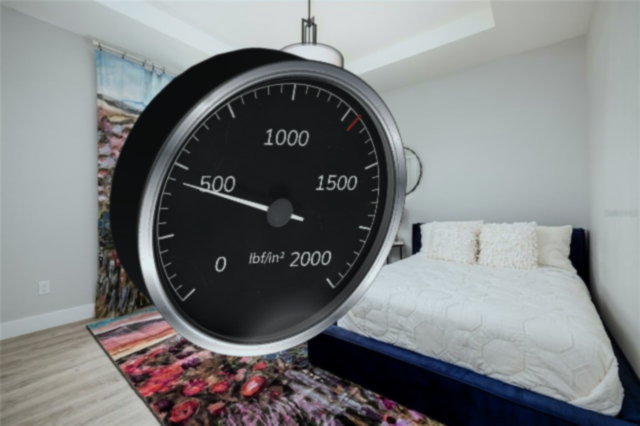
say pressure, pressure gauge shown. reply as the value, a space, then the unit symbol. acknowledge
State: 450 psi
